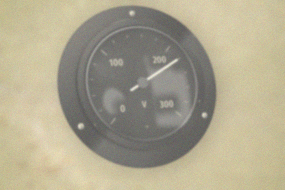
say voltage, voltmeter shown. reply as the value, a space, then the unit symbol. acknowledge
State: 220 V
